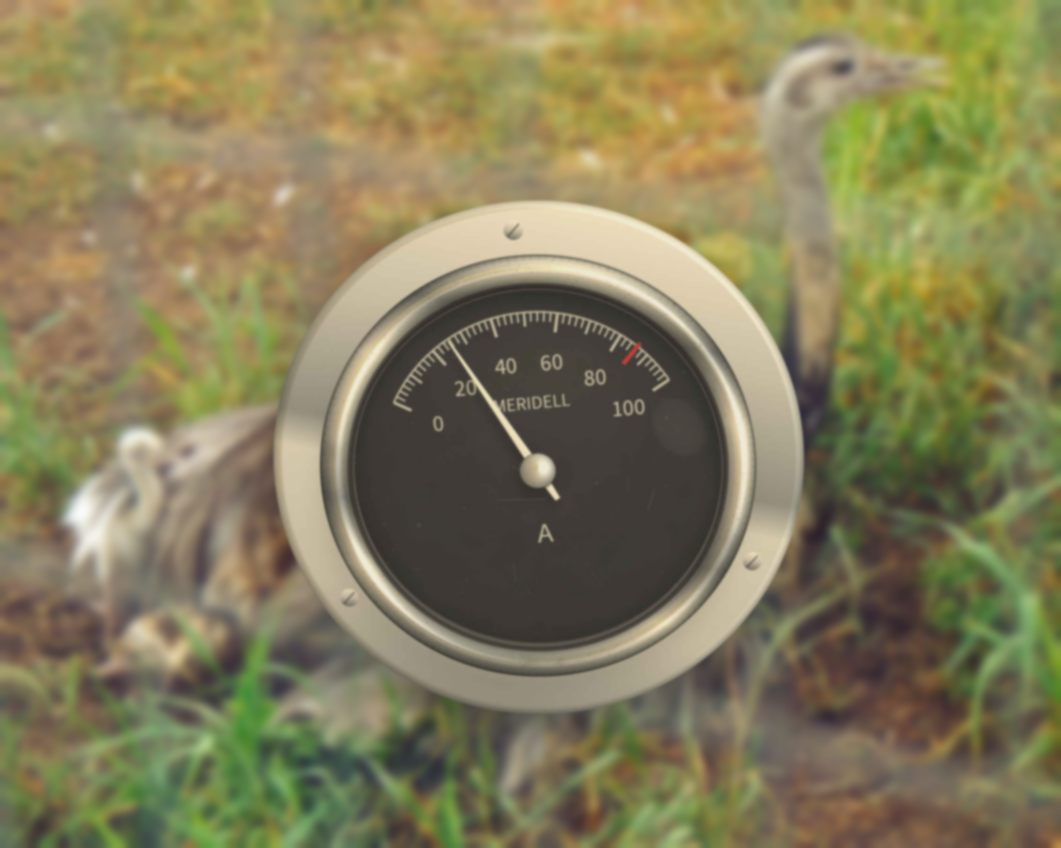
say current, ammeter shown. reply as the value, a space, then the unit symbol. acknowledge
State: 26 A
